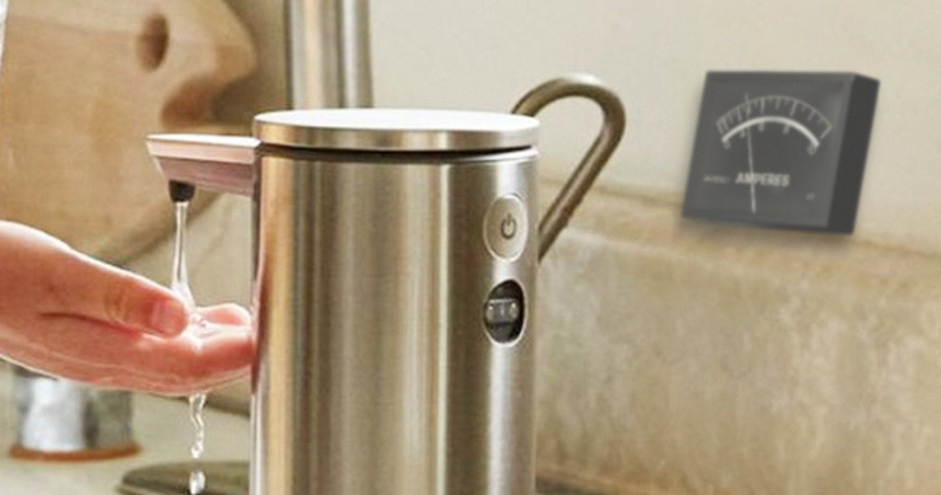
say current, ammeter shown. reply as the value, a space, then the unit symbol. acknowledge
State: 5 A
